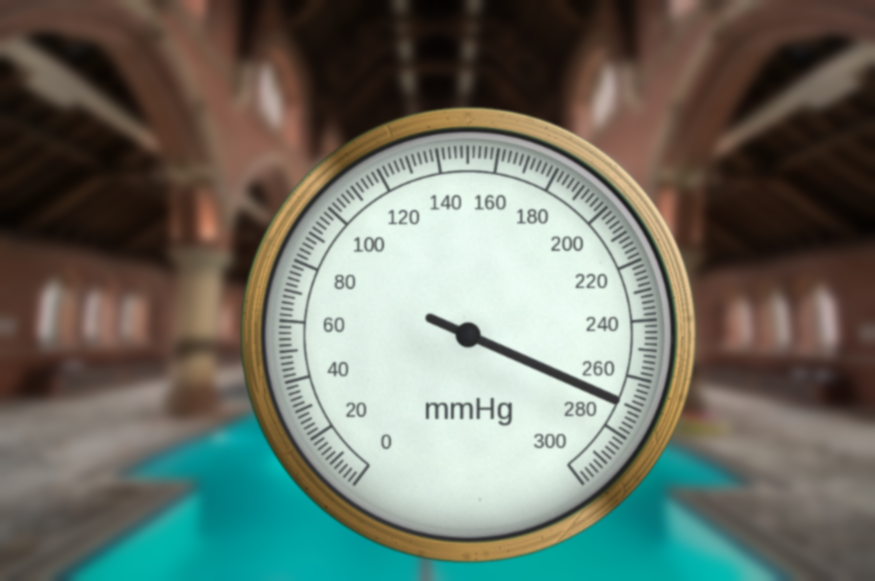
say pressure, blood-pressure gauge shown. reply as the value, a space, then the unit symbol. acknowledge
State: 270 mmHg
